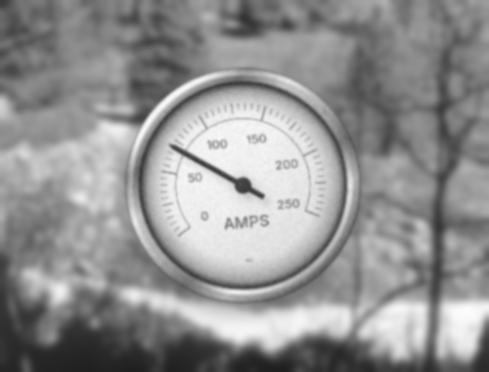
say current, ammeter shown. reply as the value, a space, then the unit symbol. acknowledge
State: 70 A
